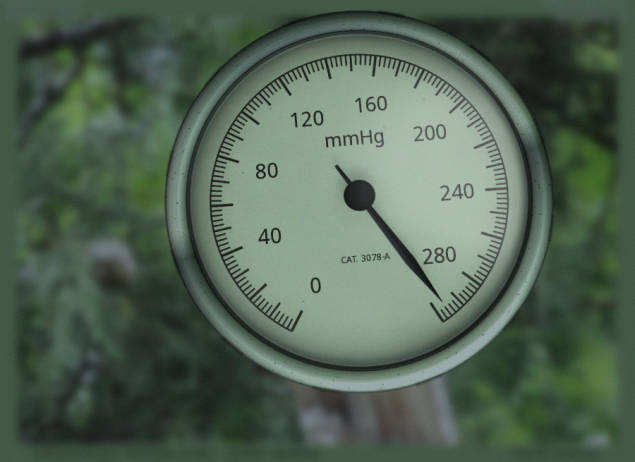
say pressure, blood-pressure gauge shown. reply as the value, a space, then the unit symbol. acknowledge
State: 296 mmHg
